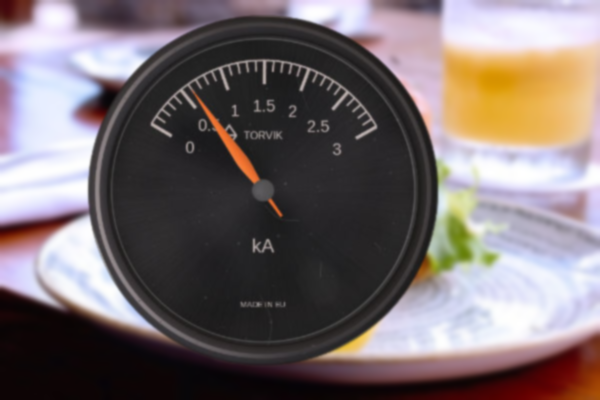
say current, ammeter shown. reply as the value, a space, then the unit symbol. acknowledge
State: 0.6 kA
